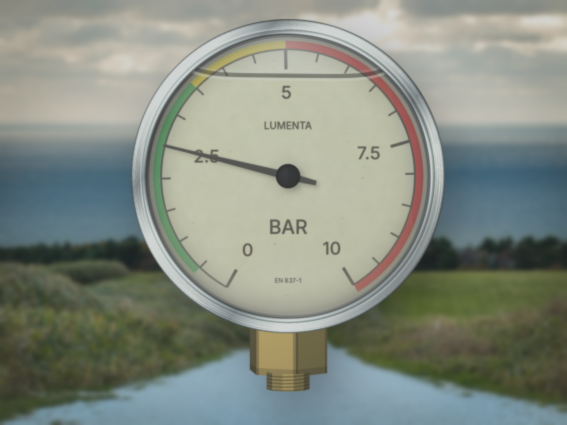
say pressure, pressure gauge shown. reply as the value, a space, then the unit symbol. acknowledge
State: 2.5 bar
